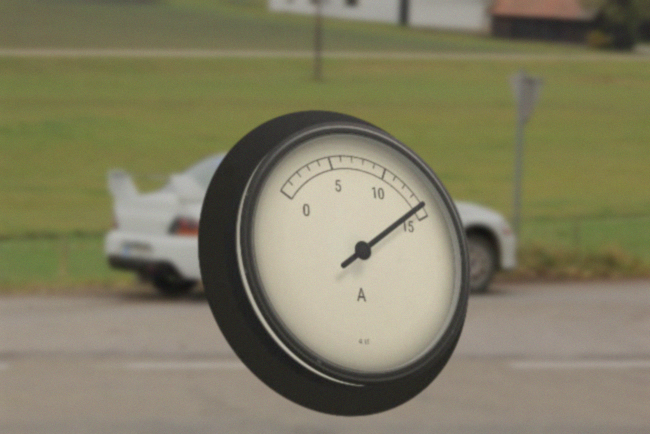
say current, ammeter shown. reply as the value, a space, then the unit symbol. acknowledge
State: 14 A
